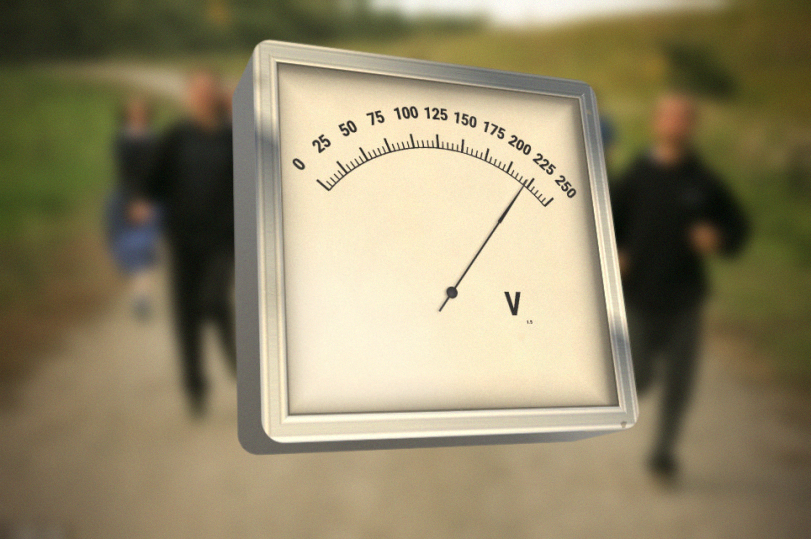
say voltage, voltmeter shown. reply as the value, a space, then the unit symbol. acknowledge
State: 220 V
